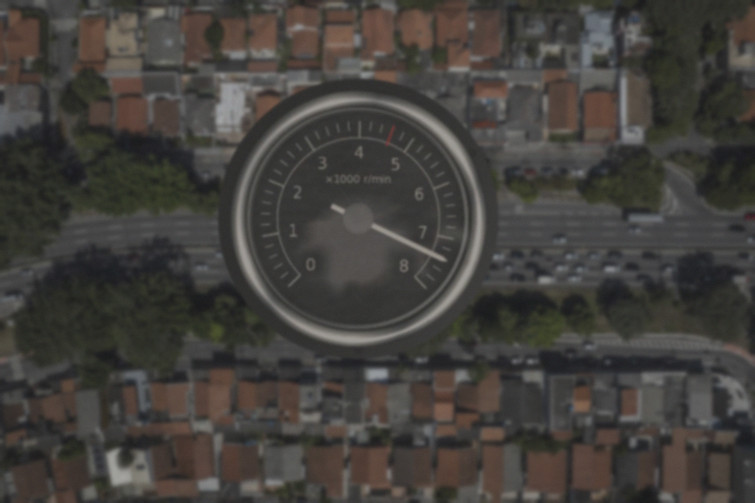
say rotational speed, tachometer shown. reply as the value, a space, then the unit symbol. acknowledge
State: 7400 rpm
